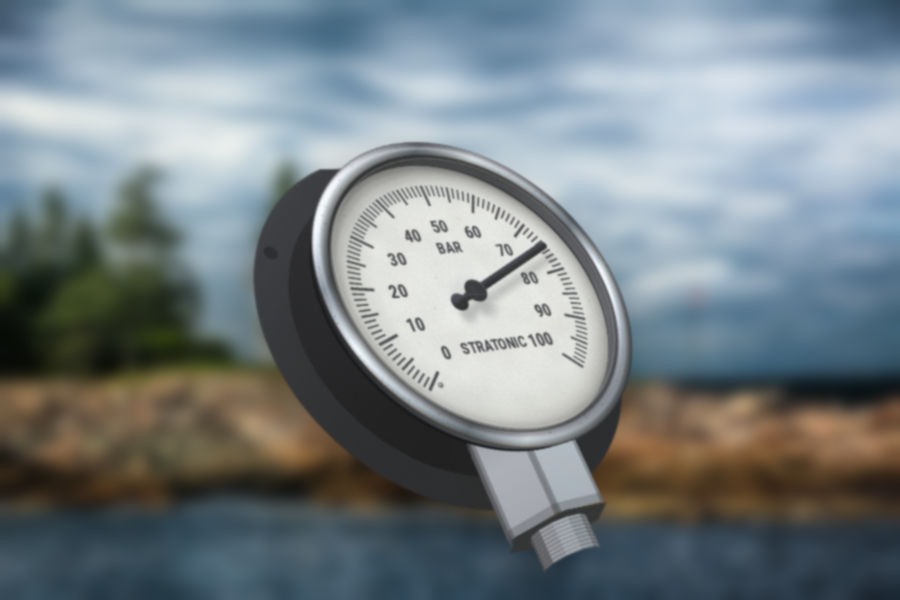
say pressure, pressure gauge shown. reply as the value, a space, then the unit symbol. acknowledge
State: 75 bar
